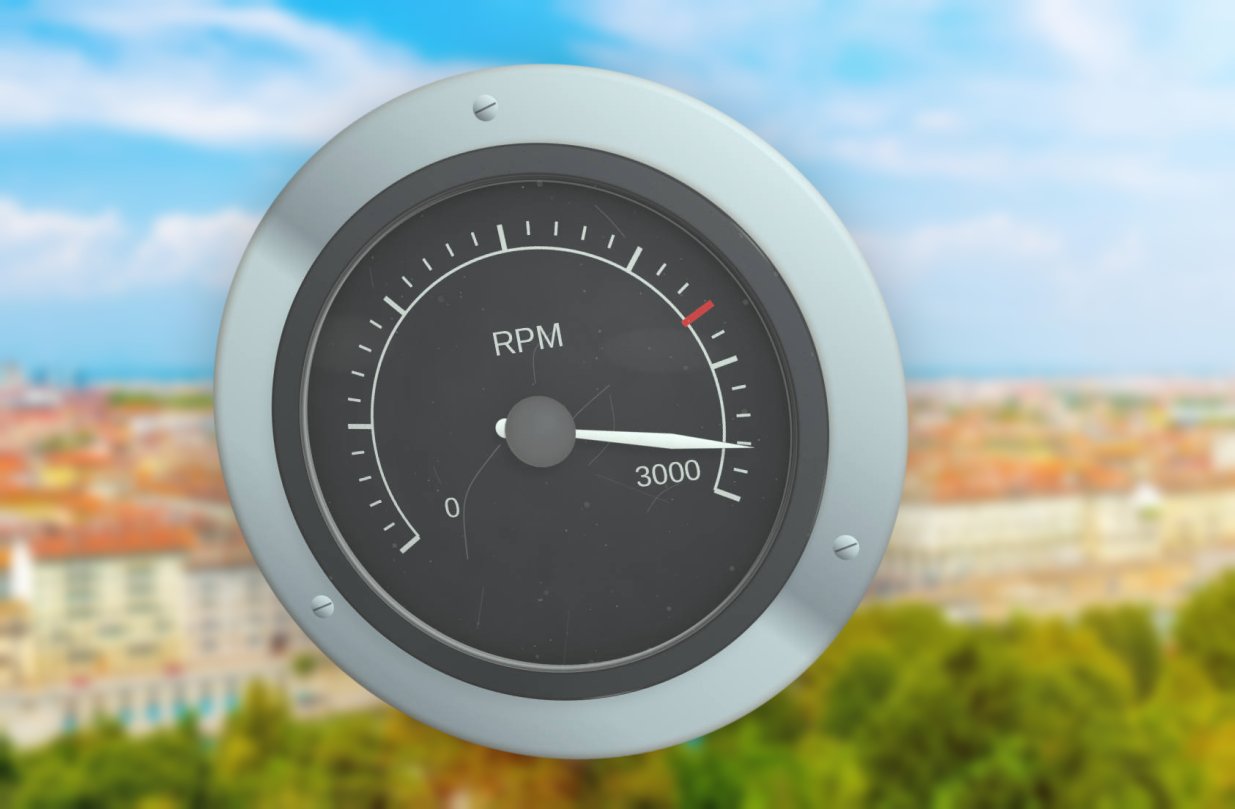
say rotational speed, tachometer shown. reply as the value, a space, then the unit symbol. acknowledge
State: 2800 rpm
